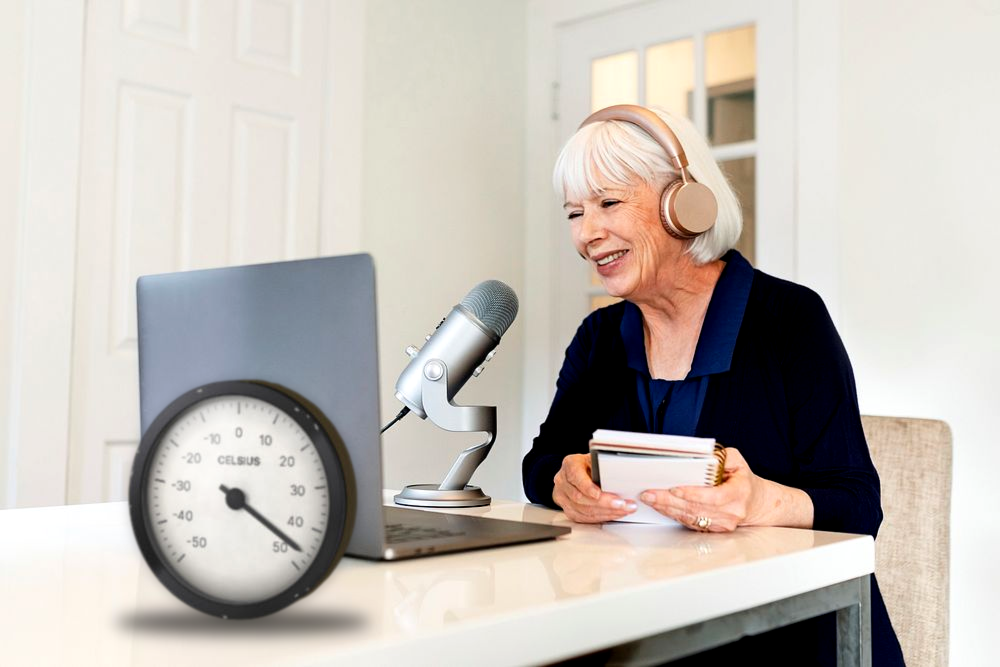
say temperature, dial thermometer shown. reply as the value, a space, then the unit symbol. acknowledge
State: 46 °C
